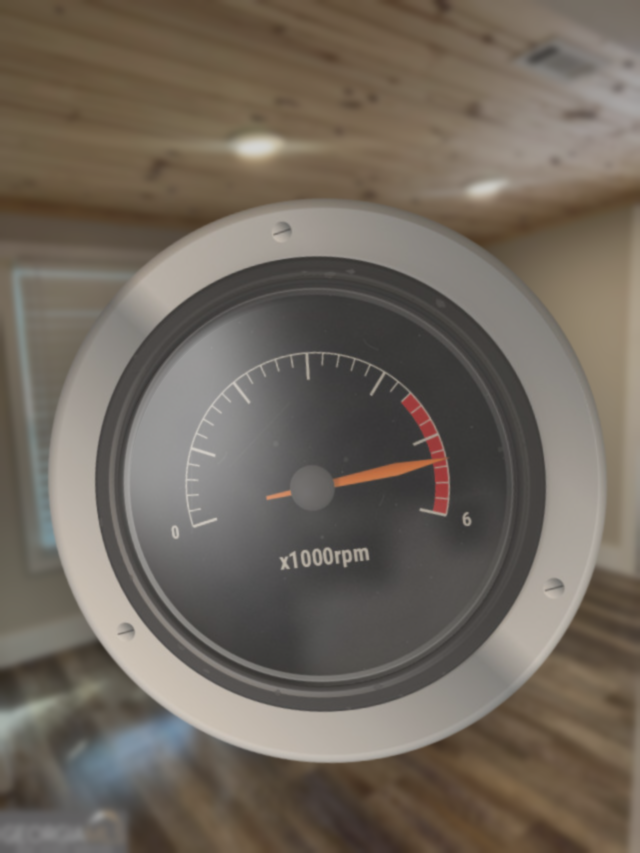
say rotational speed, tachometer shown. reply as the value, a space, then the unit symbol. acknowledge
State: 5300 rpm
